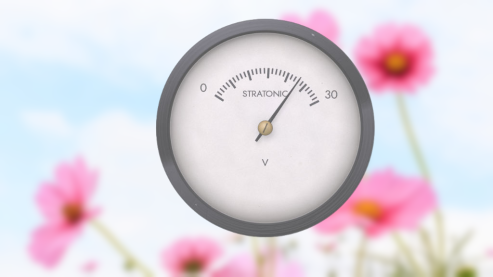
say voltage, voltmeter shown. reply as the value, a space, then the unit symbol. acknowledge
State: 23 V
